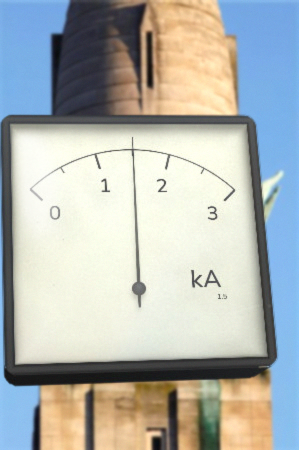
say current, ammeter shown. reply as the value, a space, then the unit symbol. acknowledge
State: 1.5 kA
